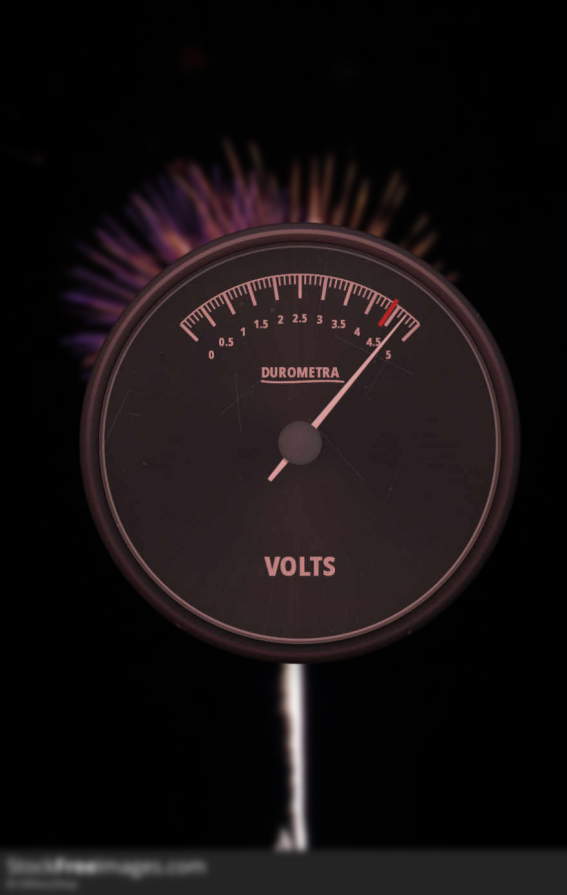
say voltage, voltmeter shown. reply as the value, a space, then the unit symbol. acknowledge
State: 4.7 V
